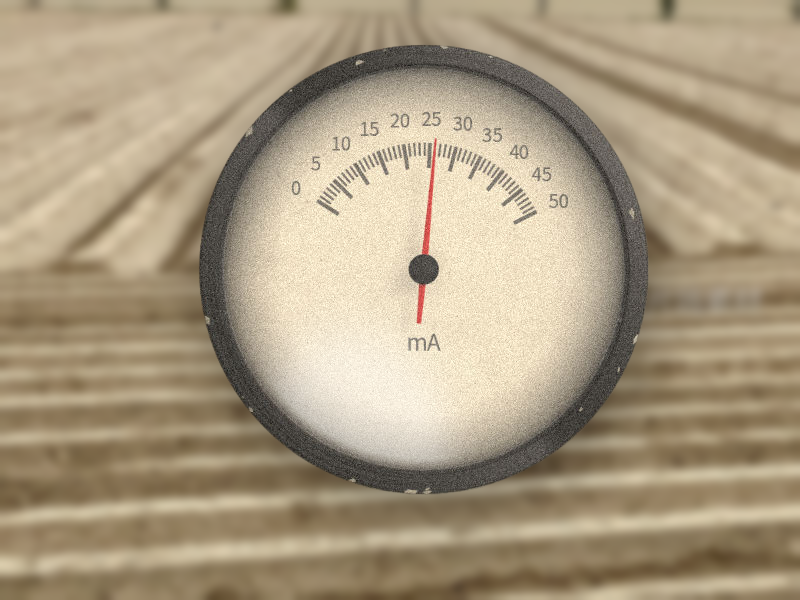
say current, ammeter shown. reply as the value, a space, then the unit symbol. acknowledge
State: 26 mA
